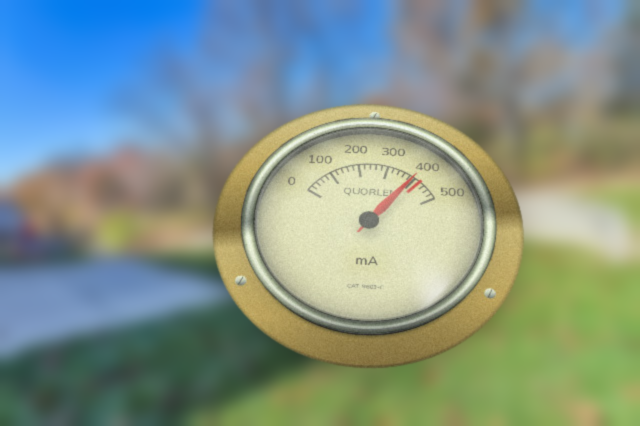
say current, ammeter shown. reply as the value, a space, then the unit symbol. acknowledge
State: 400 mA
